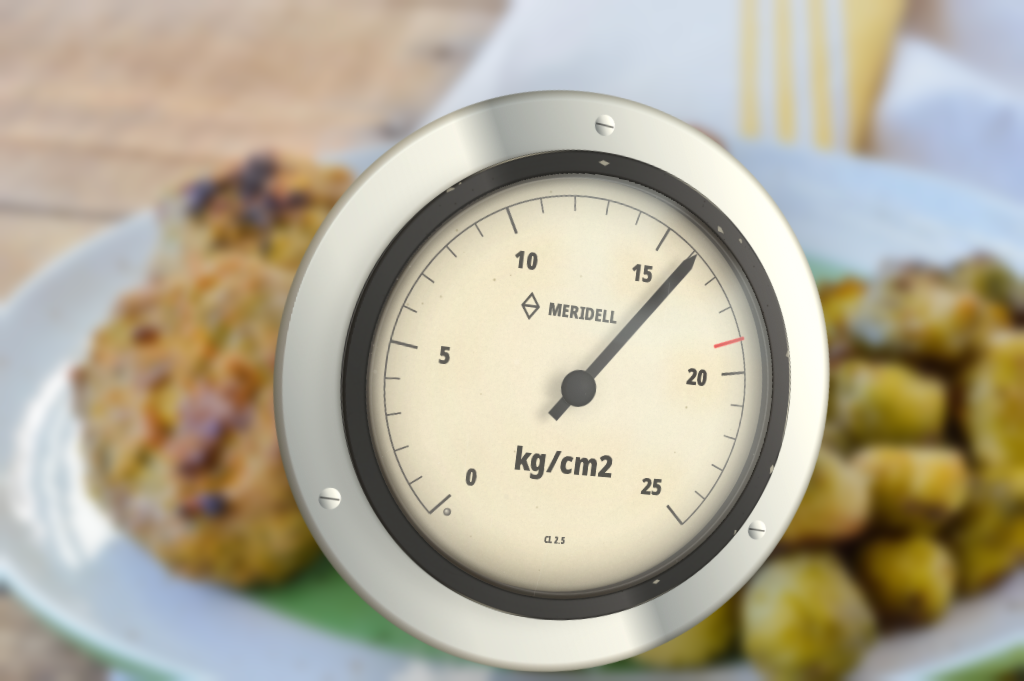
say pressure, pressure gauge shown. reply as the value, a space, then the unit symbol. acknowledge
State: 16 kg/cm²
